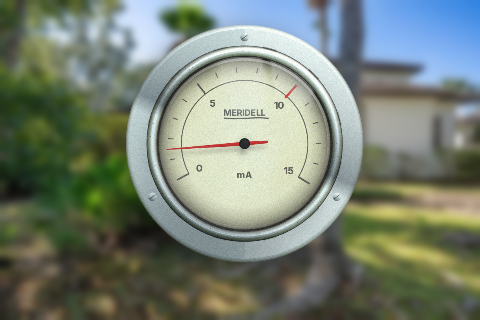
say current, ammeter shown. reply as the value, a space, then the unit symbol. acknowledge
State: 1.5 mA
